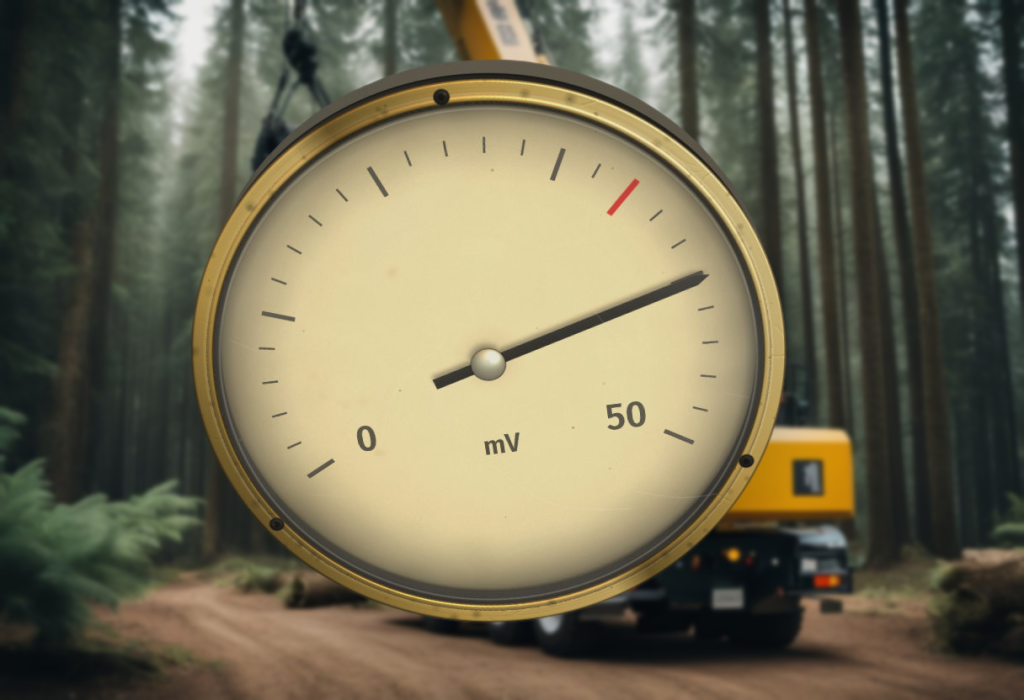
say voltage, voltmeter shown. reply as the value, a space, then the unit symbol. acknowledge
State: 40 mV
